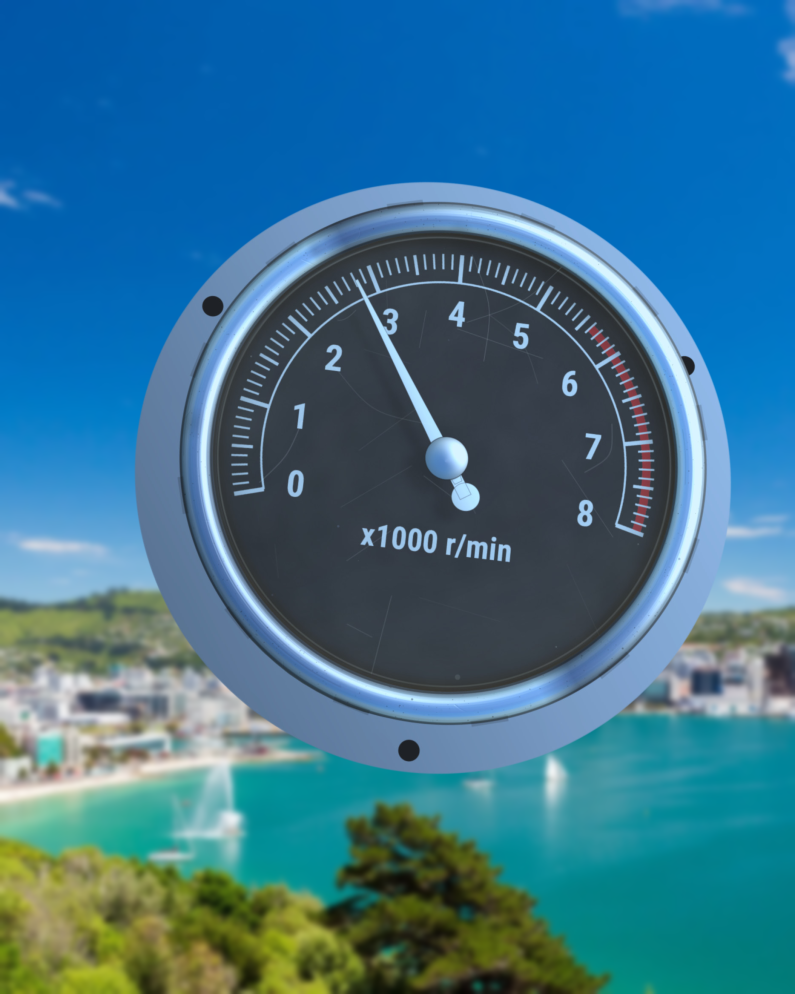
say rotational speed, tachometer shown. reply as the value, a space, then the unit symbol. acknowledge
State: 2800 rpm
